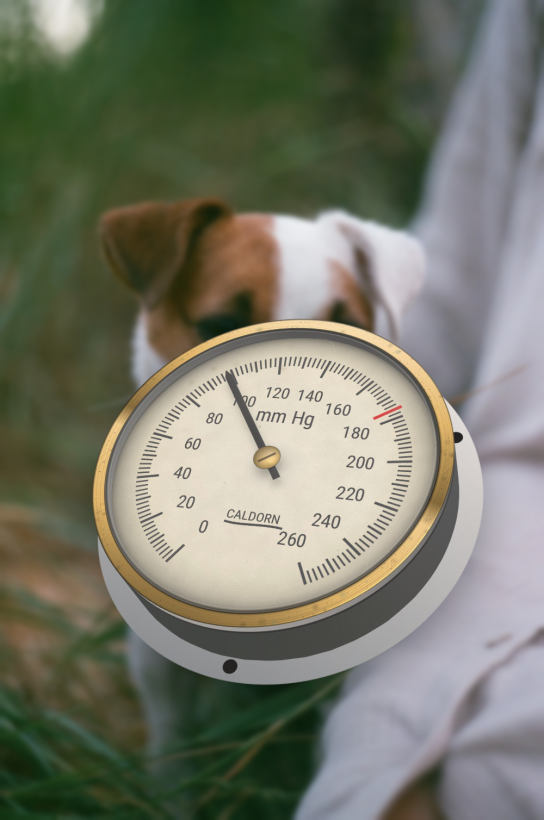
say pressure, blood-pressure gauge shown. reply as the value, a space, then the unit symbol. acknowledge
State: 98 mmHg
